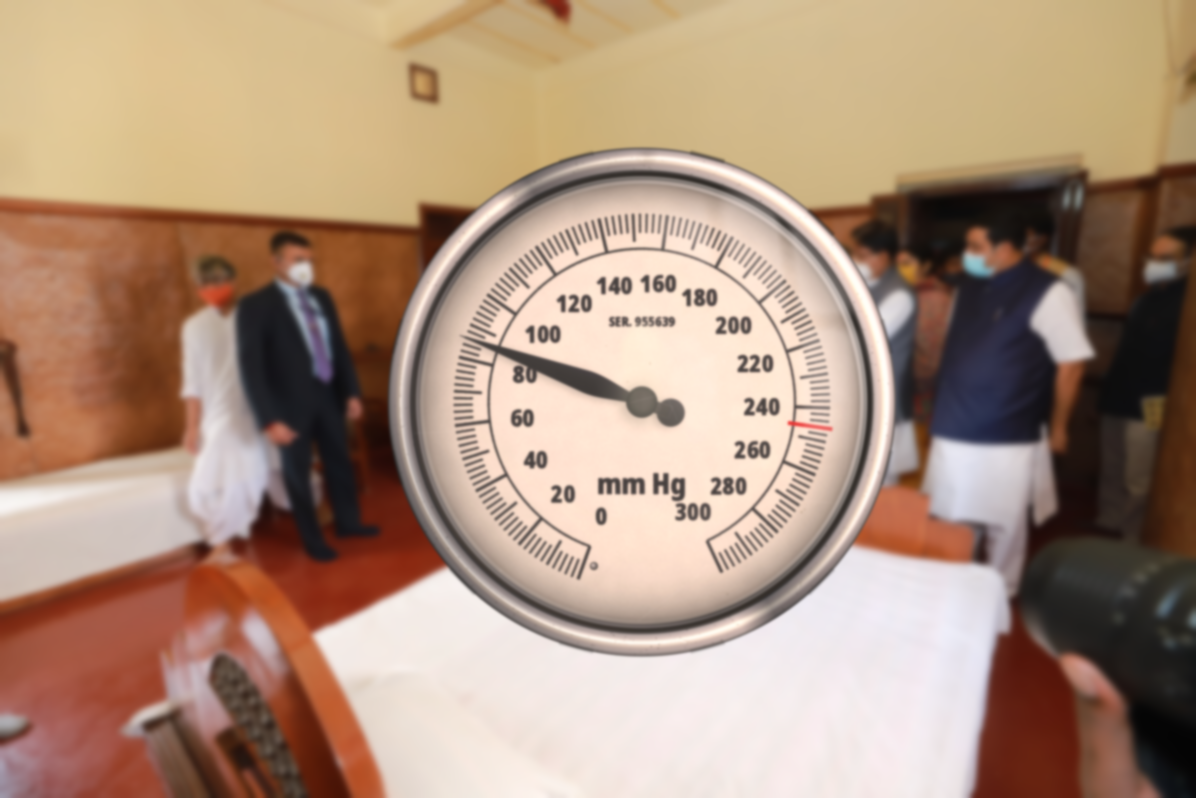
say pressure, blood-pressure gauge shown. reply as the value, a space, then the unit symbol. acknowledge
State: 86 mmHg
